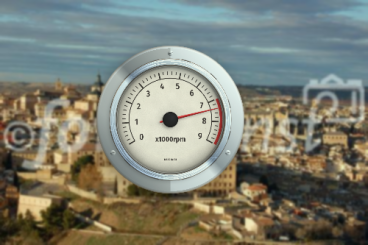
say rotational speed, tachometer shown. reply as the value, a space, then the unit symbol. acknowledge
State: 7400 rpm
